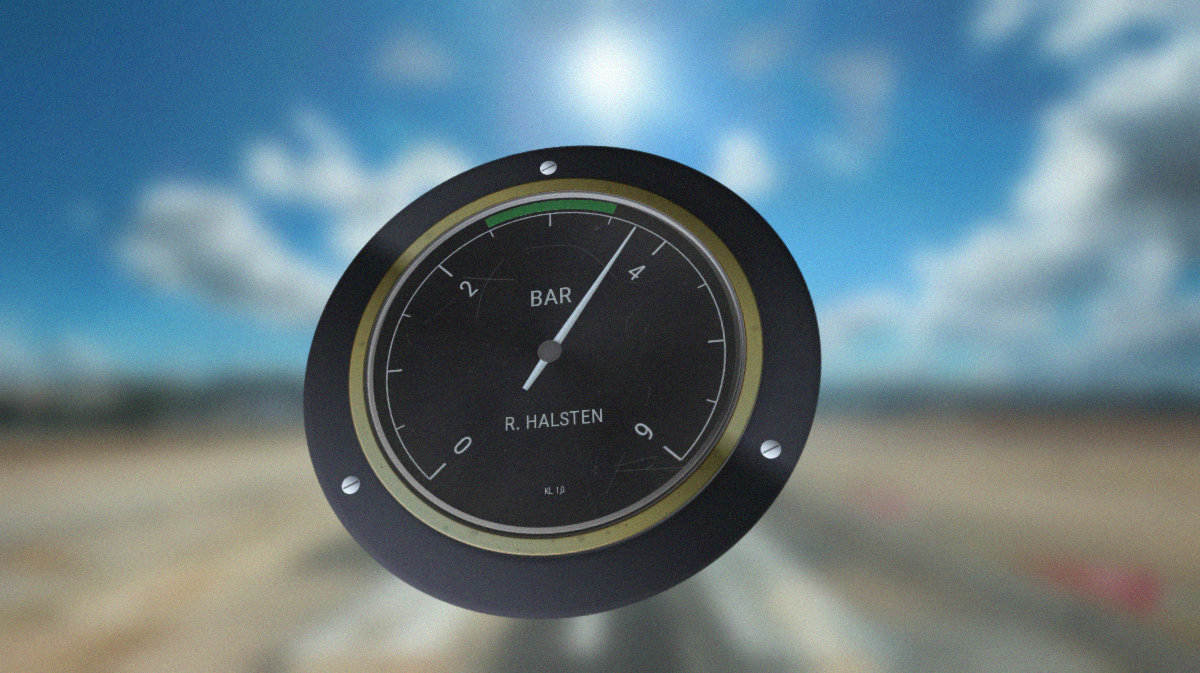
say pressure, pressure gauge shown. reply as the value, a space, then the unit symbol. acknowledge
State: 3.75 bar
